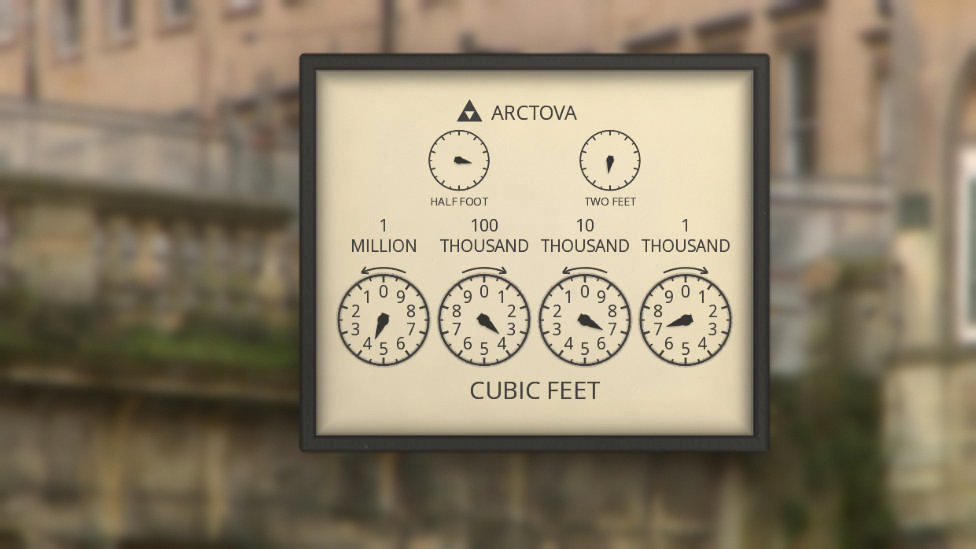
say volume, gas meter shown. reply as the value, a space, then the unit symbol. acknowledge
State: 436700 ft³
